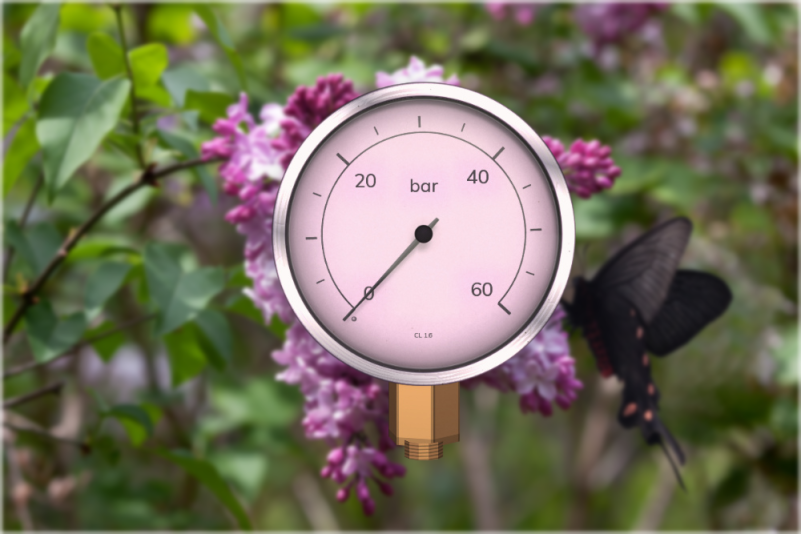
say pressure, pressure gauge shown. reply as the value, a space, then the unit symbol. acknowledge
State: 0 bar
